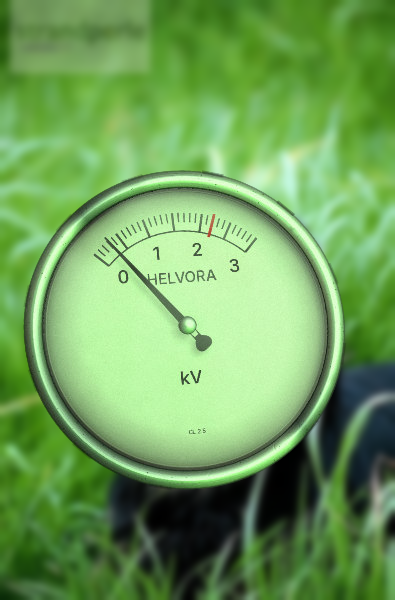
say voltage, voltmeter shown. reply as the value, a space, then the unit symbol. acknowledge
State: 0.3 kV
